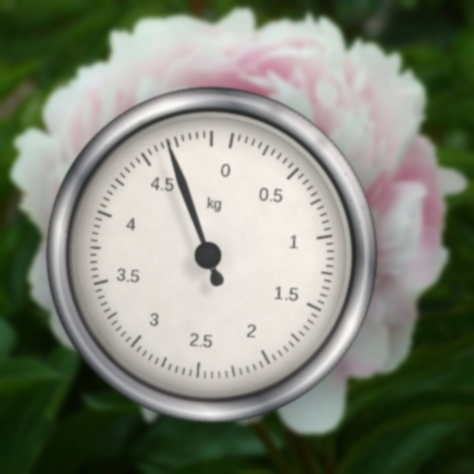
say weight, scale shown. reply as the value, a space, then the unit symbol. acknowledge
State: 4.7 kg
